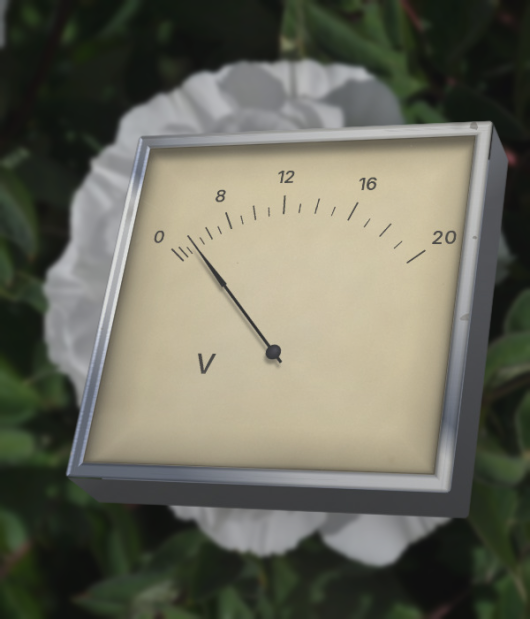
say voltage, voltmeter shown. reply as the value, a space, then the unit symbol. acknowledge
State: 4 V
